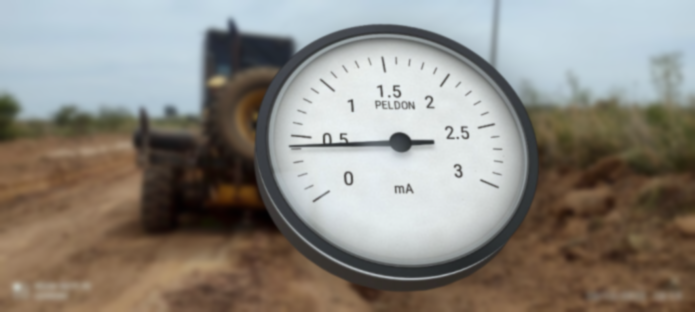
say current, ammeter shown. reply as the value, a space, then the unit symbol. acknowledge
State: 0.4 mA
